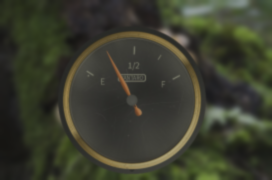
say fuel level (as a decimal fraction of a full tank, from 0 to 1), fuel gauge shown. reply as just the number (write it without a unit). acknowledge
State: 0.25
